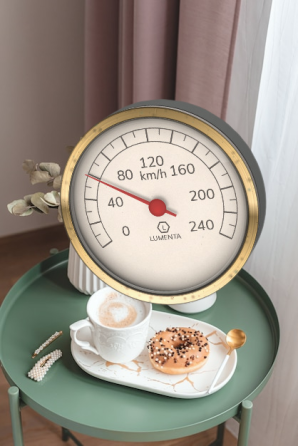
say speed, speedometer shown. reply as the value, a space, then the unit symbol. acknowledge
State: 60 km/h
